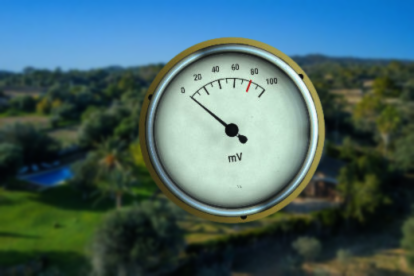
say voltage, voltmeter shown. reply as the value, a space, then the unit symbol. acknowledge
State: 0 mV
